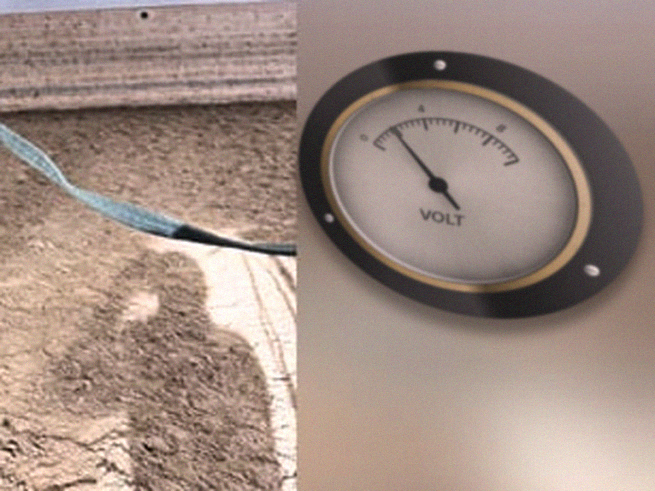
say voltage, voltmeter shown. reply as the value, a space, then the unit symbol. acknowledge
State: 2 V
